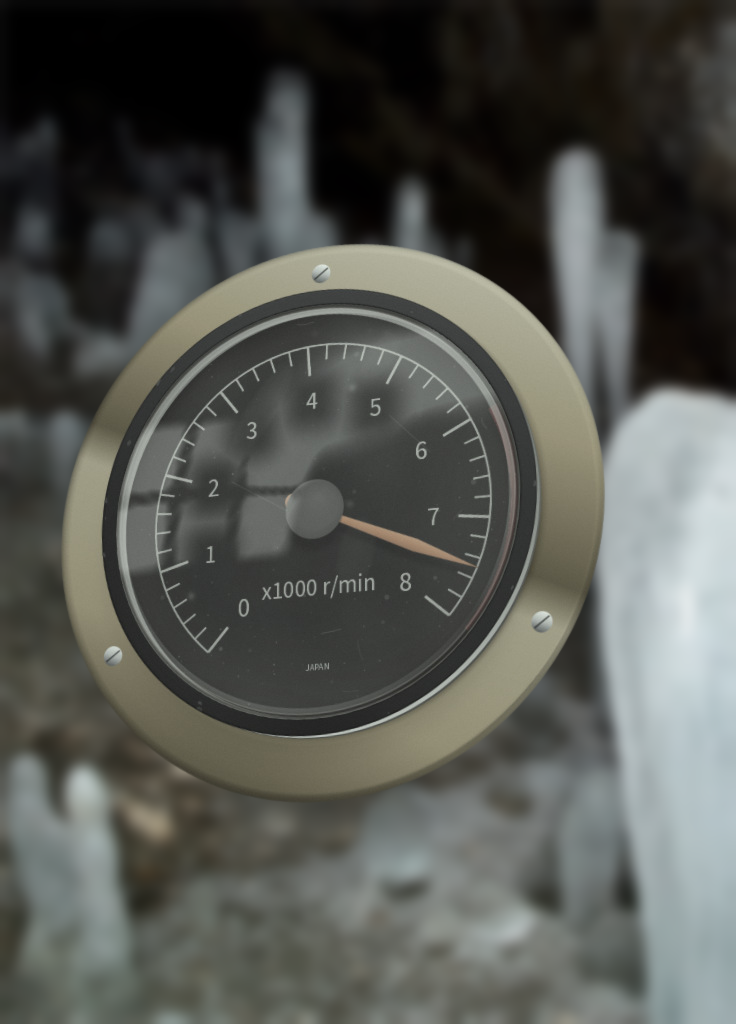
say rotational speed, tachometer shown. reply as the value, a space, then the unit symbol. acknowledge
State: 7500 rpm
